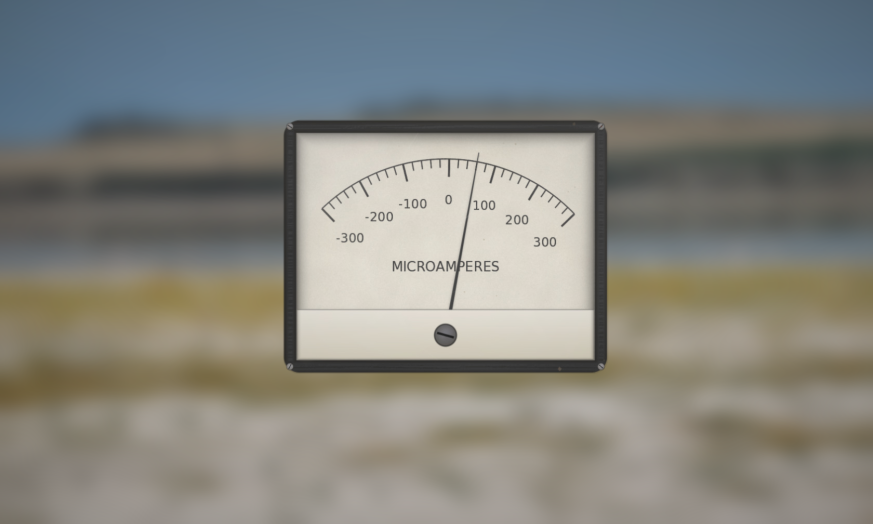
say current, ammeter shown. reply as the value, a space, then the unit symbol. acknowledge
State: 60 µA
